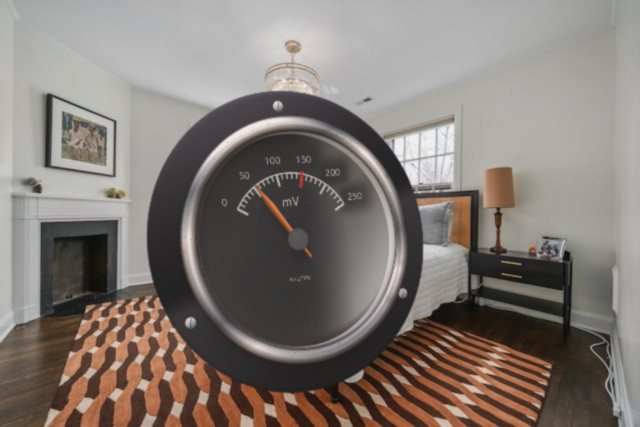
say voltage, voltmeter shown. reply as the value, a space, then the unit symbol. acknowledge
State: 50 mV
